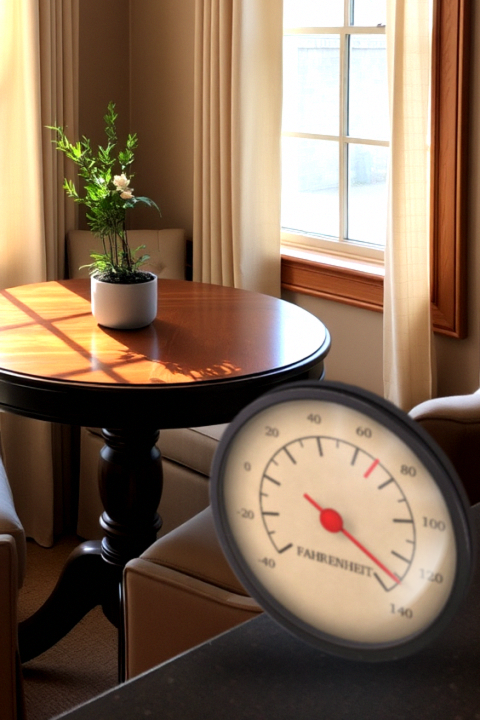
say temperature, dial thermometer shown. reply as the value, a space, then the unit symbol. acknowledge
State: 130 °F
